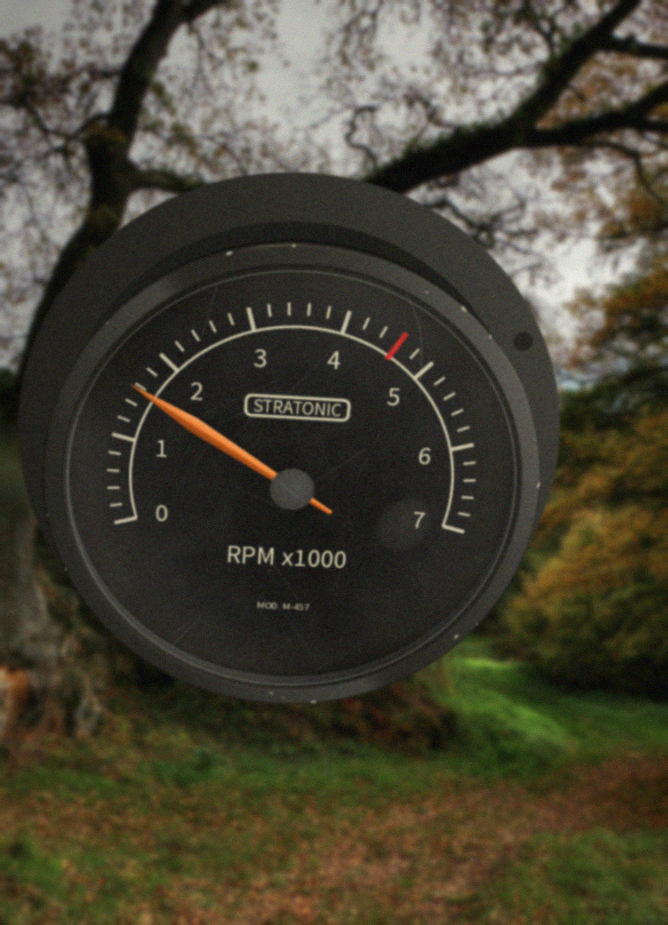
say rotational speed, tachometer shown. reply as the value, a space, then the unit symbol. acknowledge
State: 1600 rpm
